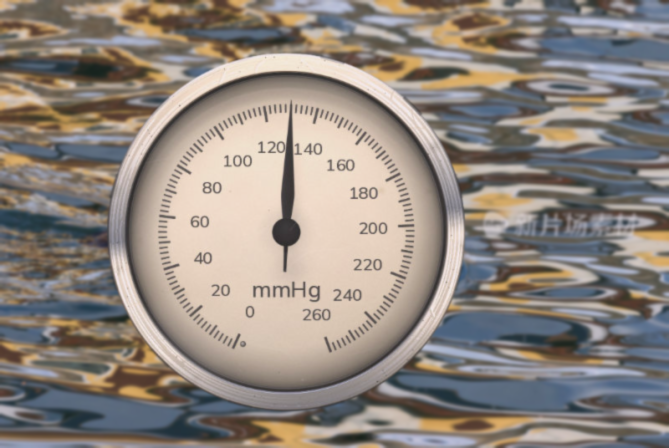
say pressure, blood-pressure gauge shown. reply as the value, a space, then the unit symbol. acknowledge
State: 130 mmHg
